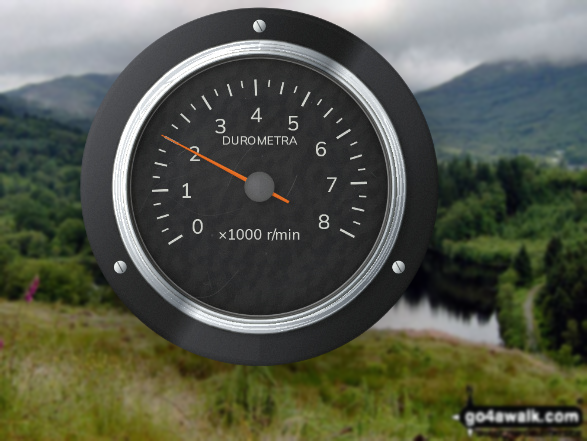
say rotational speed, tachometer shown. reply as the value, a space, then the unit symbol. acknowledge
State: 2000 rpm
